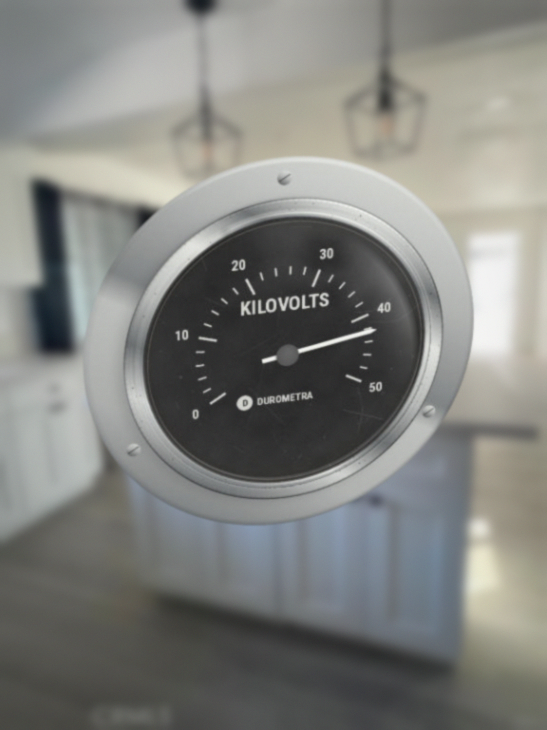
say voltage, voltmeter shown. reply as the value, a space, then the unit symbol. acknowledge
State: 42 kV
